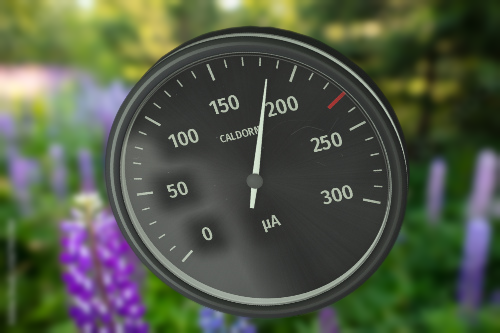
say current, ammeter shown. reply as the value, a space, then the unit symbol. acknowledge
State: 185 µA
